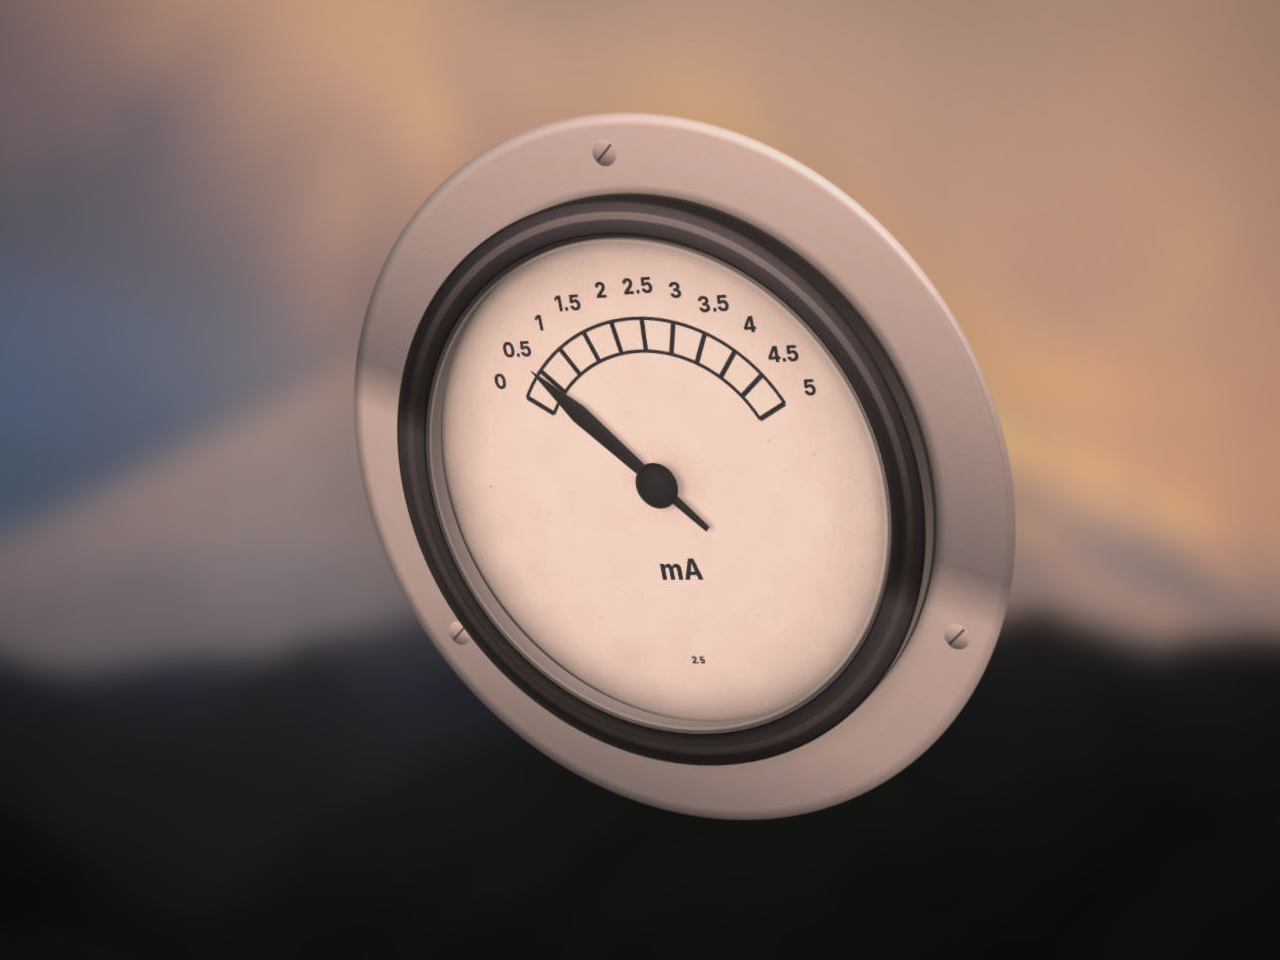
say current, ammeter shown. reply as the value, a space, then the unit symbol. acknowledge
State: 0.5 mA
